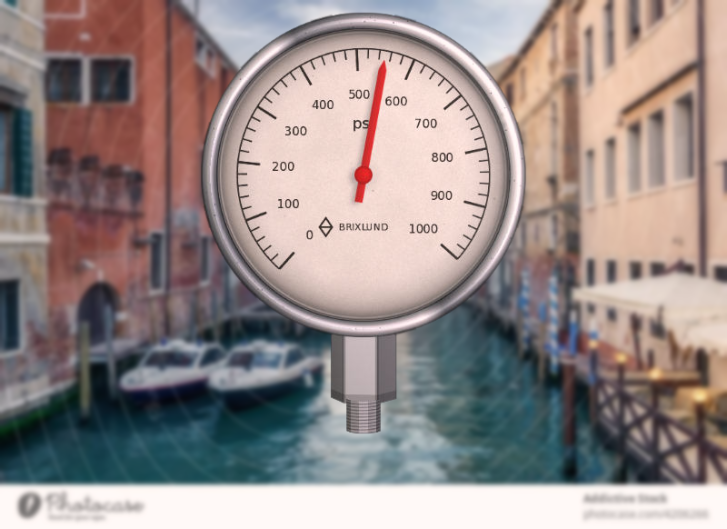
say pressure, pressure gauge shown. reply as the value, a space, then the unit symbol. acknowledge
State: 550 psi
